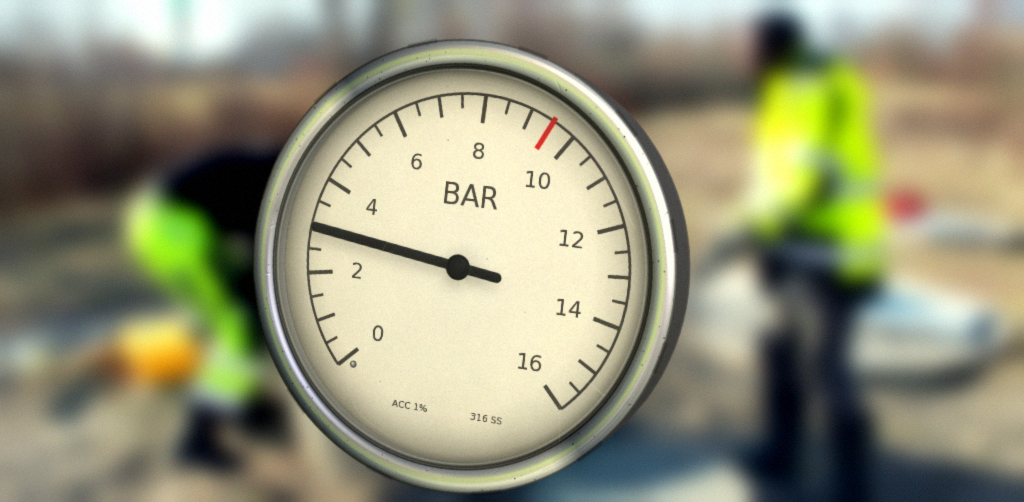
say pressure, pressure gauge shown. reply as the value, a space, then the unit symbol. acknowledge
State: 3 bar
